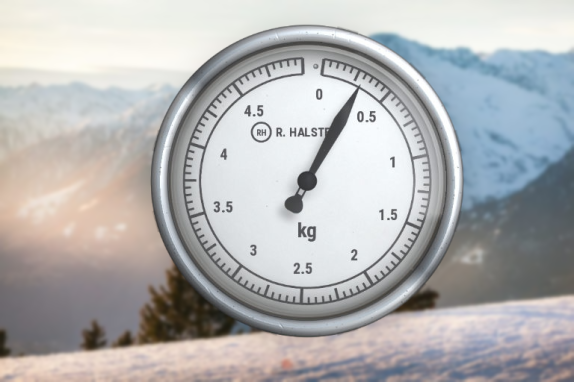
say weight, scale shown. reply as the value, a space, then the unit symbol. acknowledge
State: 0.3 kg
